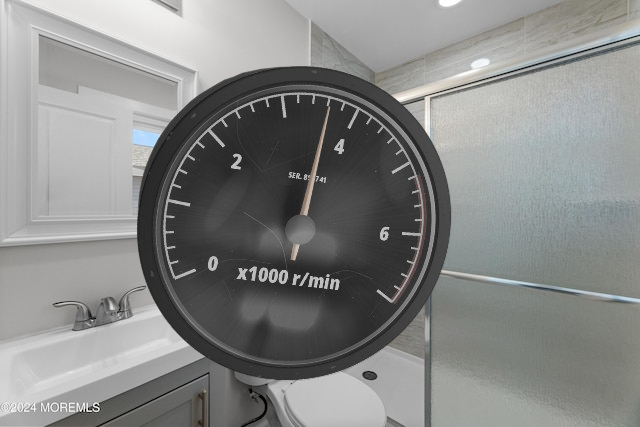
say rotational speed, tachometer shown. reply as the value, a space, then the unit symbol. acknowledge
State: 3600 rpm
